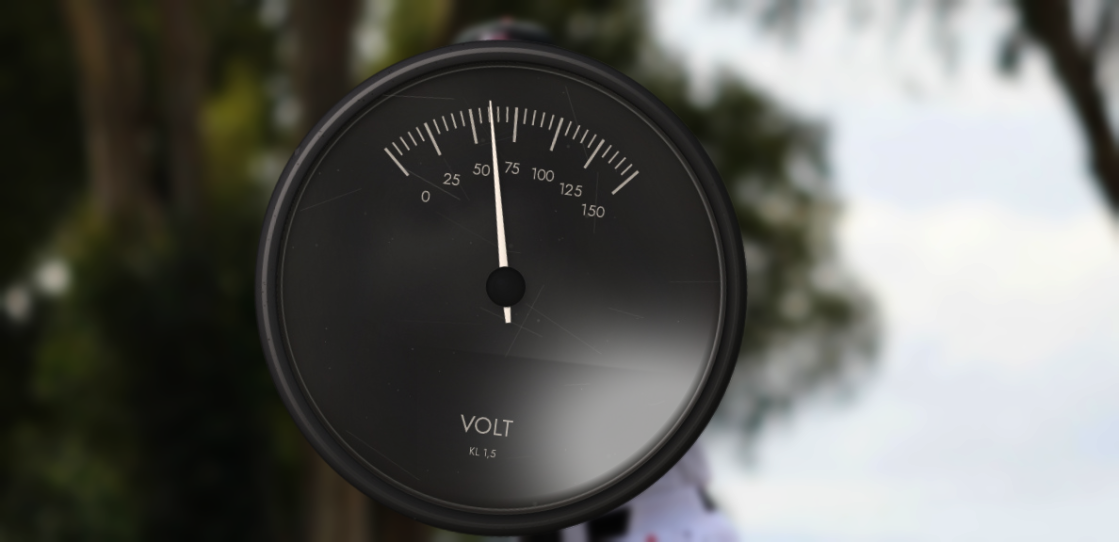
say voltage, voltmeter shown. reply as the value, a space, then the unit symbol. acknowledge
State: 60 V
